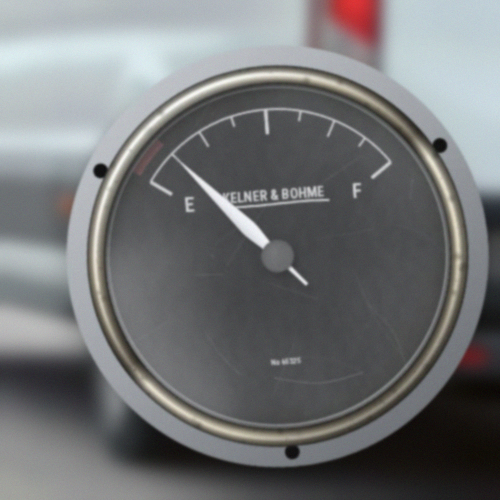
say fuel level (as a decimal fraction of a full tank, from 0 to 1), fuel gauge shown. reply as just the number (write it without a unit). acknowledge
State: 0.125
